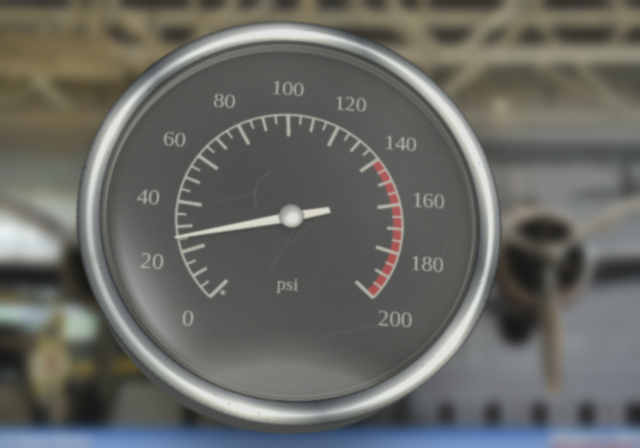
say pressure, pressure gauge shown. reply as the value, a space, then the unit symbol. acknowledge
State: 25 psi
